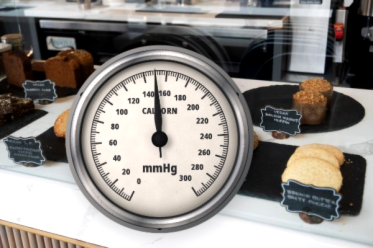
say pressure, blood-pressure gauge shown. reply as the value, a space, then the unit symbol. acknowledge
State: 150 mmHg
